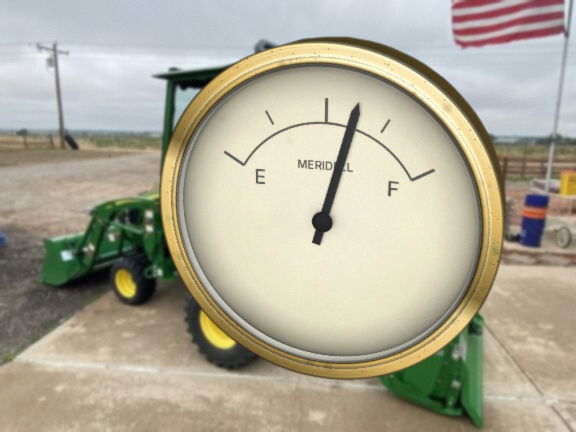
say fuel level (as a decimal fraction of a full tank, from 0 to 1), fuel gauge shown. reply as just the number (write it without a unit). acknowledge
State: 0.625
